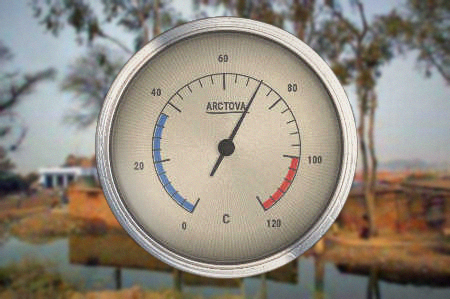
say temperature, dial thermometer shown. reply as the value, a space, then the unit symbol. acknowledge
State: 72 °C
